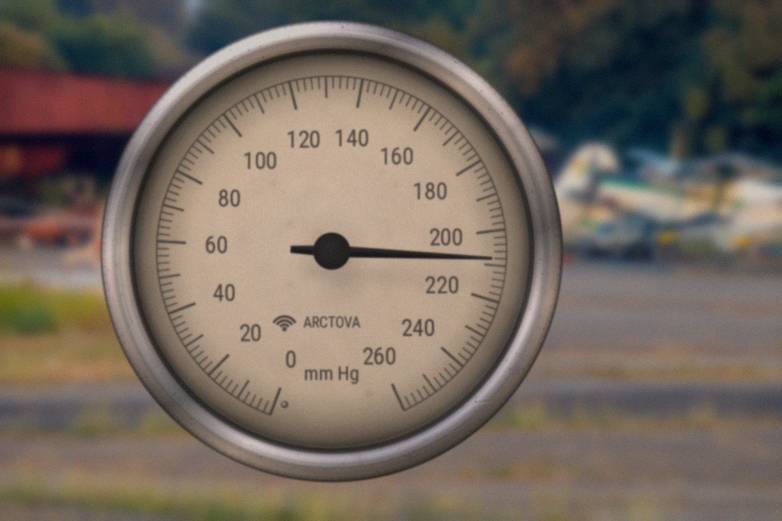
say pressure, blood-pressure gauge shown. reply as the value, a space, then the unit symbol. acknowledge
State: 208 mmHg
